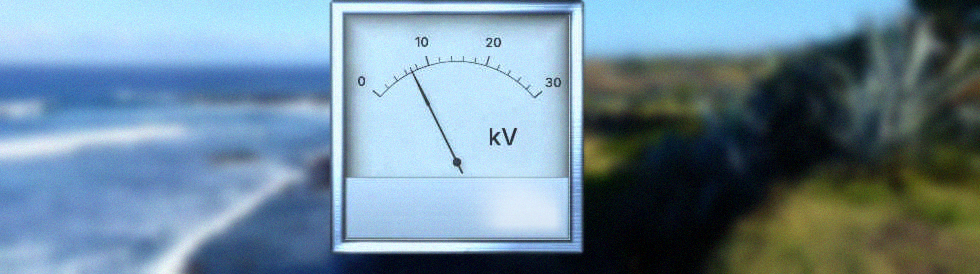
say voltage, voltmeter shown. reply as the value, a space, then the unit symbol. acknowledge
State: 7 kV
